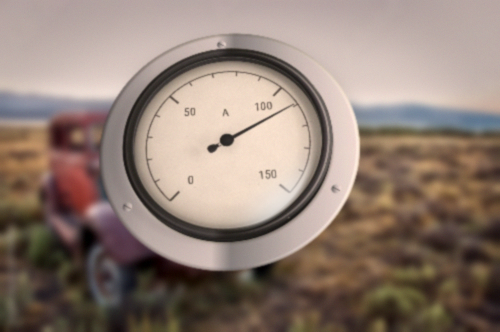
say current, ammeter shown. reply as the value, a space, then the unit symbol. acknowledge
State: 110 A
